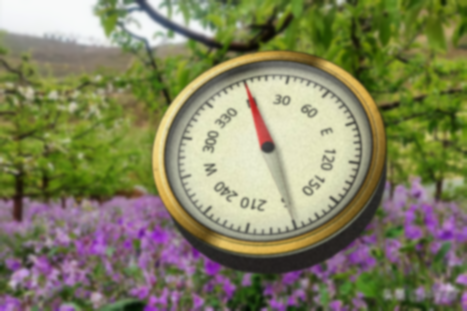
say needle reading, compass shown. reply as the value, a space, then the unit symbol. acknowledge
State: 0 °
